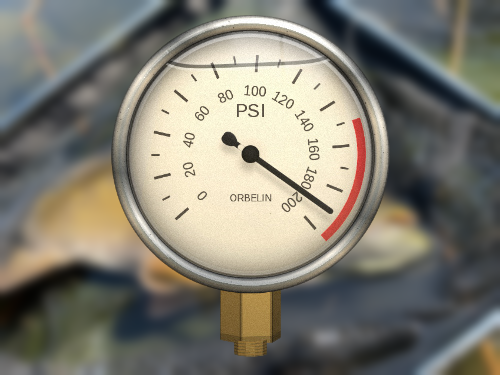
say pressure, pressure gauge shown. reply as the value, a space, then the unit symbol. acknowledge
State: 190 psi
